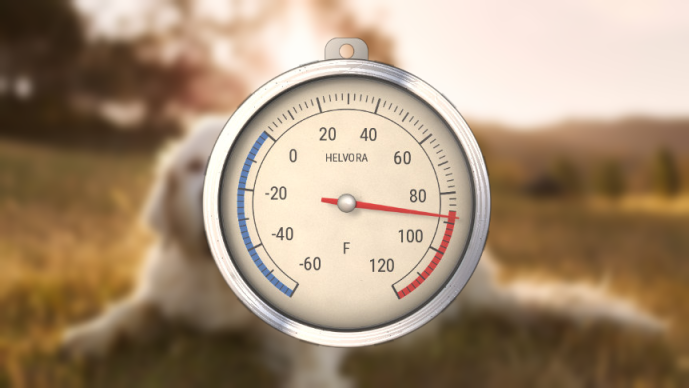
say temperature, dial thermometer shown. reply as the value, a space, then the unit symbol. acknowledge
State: 88 °F
